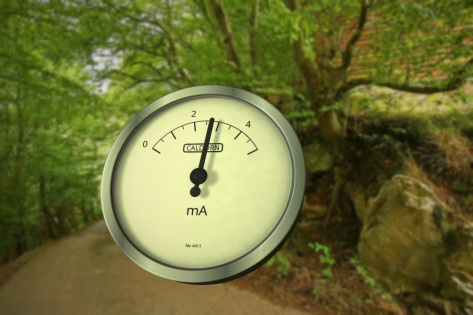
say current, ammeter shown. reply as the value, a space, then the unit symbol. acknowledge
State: 2.75 mA
